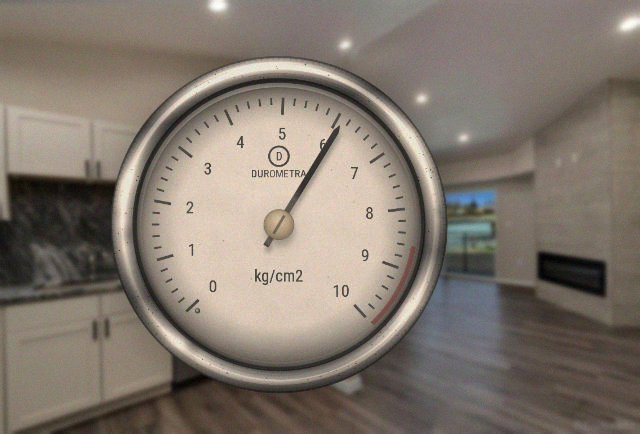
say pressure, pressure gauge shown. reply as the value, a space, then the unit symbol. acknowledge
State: 6.1 kg/cm²
